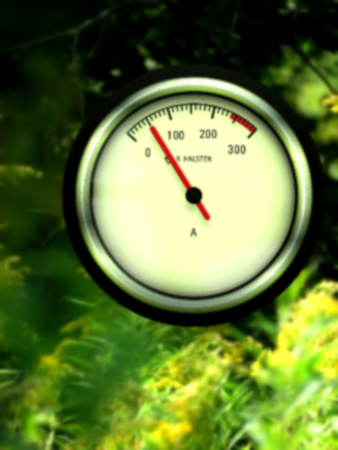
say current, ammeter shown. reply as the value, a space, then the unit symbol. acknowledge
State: 50 A
